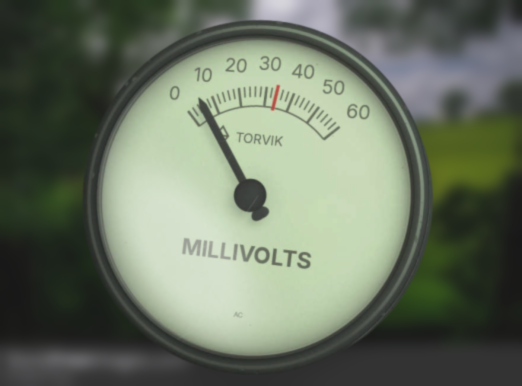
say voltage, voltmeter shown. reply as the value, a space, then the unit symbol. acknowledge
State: 6 mV
